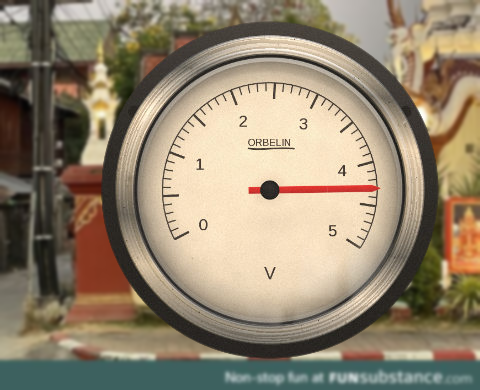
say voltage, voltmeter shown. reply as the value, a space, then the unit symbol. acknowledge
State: 4.3 V
